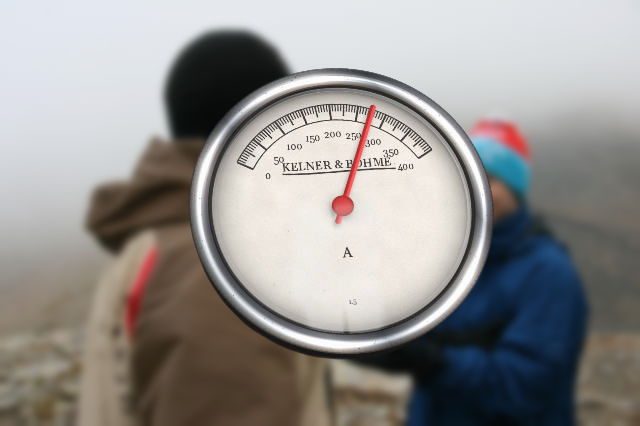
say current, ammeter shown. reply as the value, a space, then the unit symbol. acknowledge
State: 275 A
